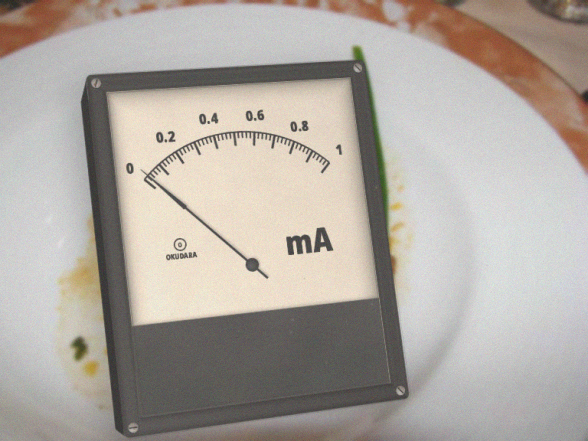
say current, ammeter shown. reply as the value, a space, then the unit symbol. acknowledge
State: 0.02 mA
